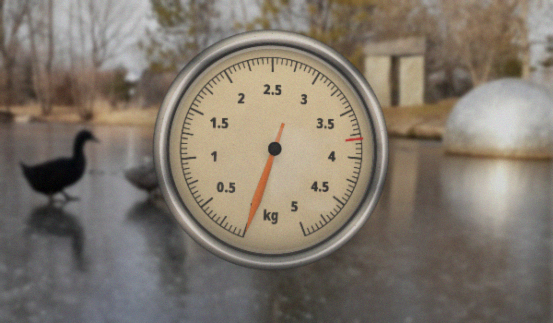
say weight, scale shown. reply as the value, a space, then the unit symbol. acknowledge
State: 0 kg
